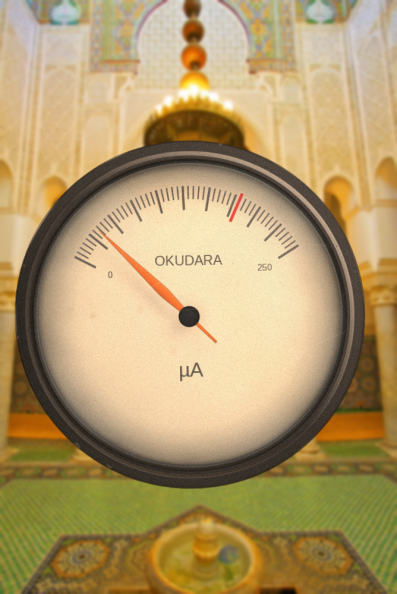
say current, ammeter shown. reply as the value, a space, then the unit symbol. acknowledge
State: 35 µA
